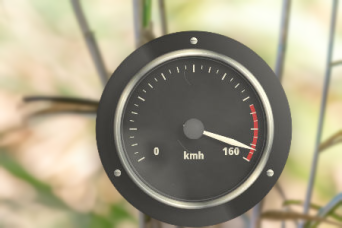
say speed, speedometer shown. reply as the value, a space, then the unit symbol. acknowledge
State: 152.5 km/h
